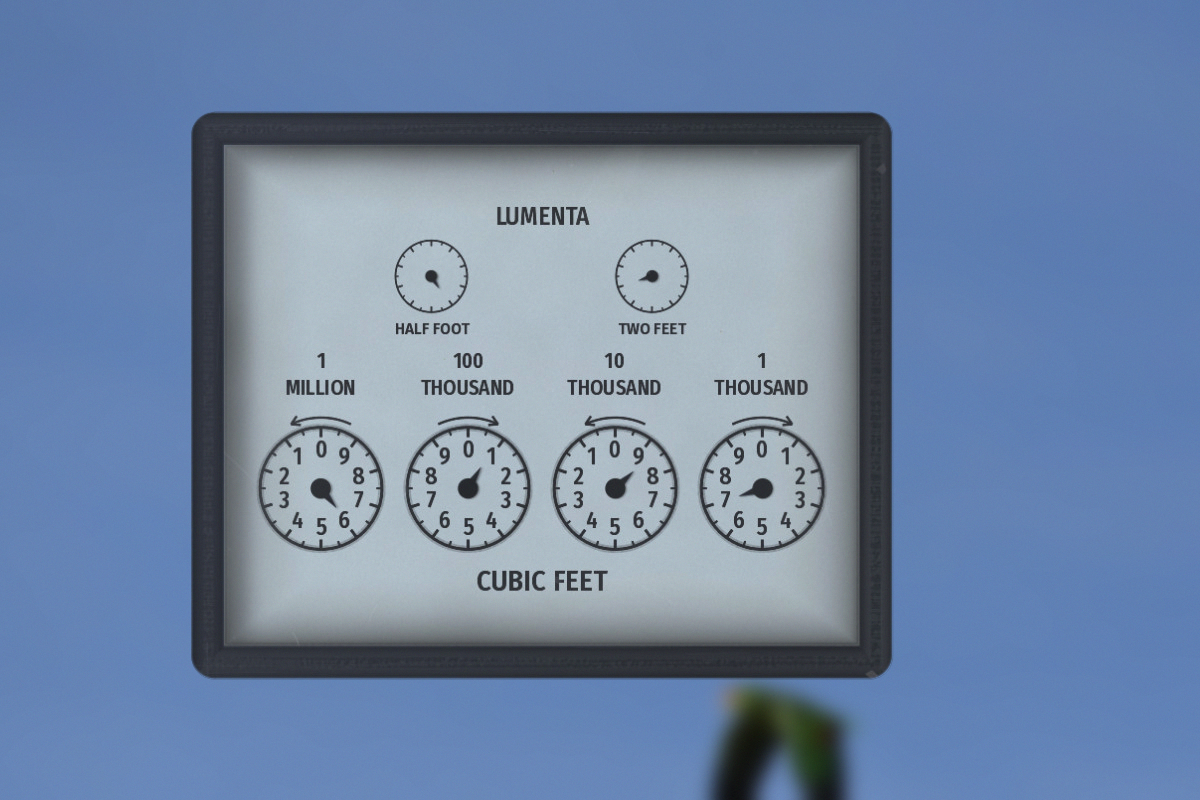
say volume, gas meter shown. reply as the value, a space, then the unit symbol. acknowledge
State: 608700 ft³
